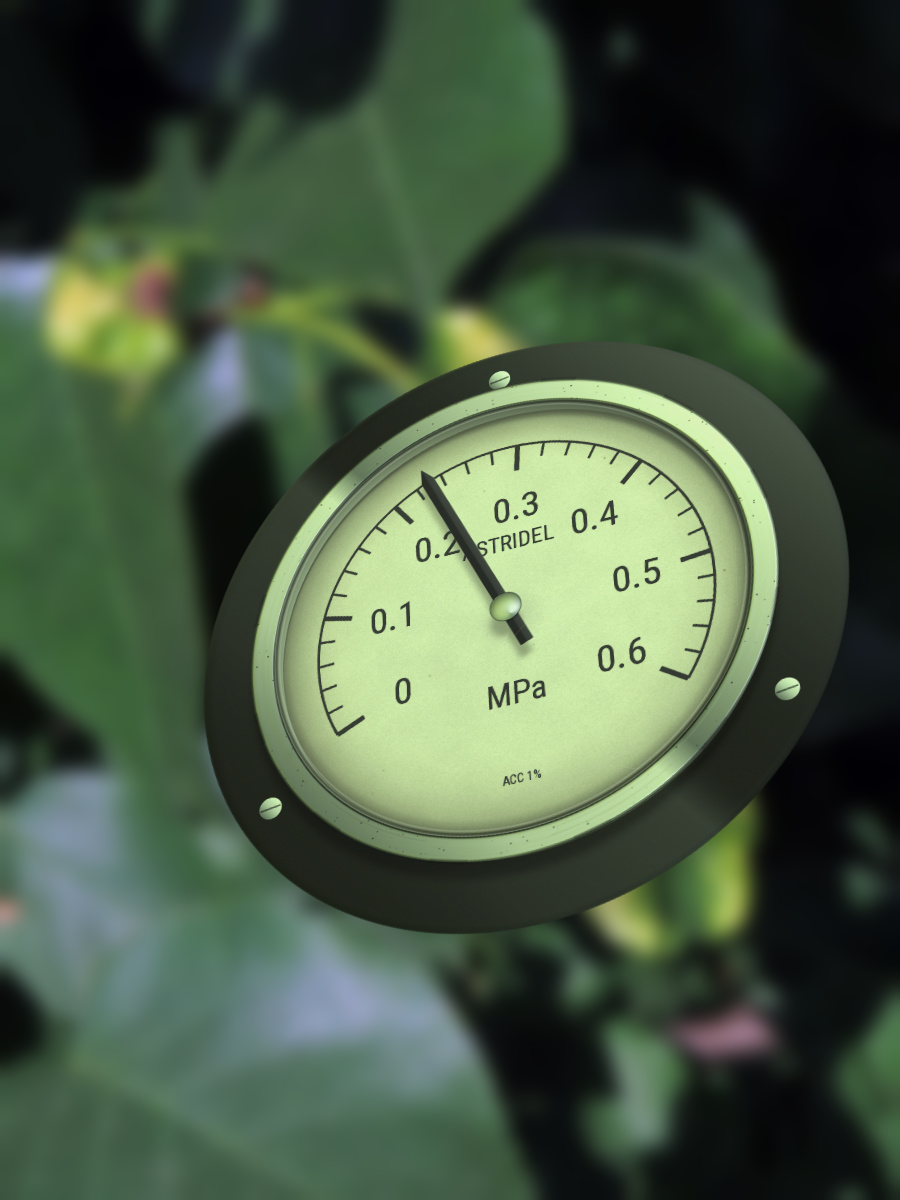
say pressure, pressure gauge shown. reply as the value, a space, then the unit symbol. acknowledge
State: 0.23 MPa
